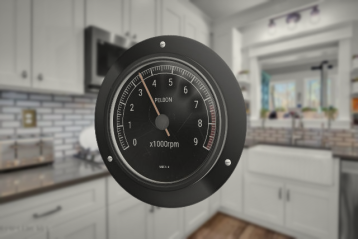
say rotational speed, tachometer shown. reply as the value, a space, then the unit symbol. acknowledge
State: 3500 rpm
